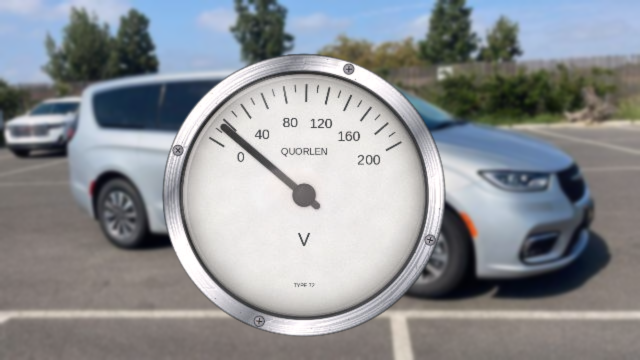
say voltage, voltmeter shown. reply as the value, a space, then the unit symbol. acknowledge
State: 15 V
